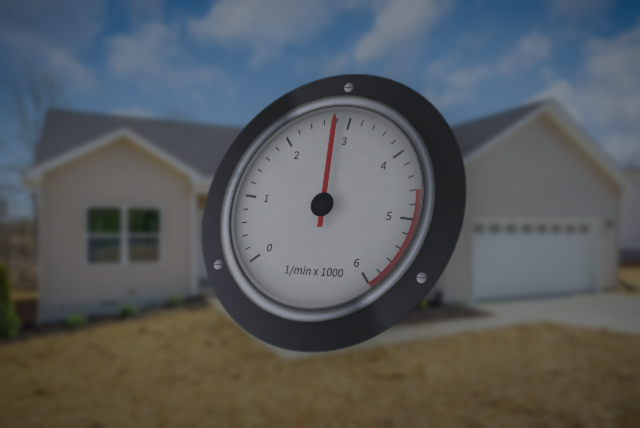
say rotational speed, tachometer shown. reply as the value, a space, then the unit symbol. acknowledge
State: 2800 rpm
